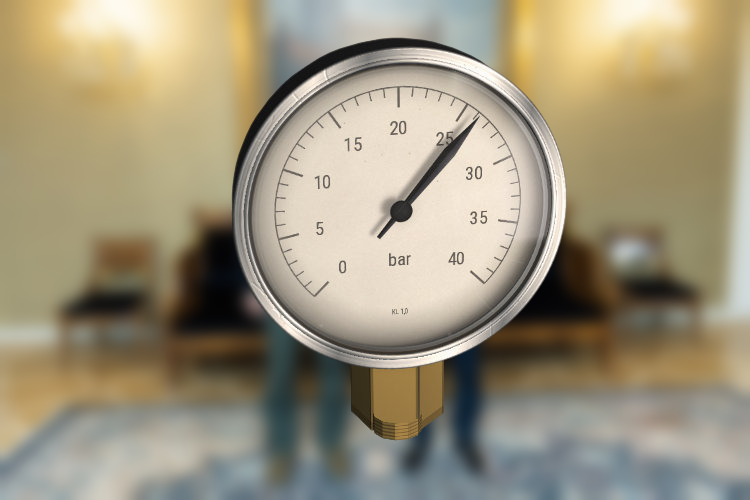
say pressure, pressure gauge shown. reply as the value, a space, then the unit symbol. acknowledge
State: 26 bar
